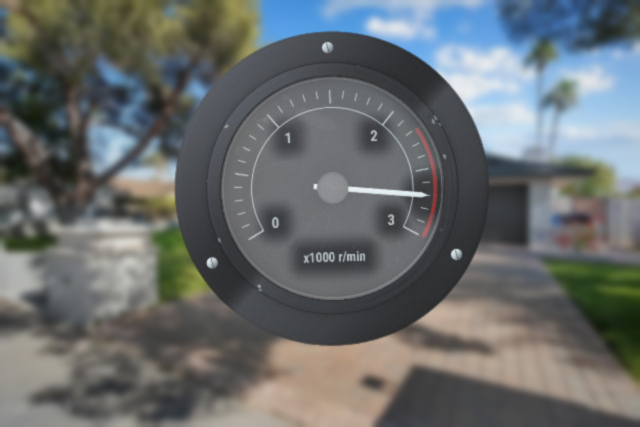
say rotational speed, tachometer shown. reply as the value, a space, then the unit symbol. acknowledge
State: 2700 rpm
